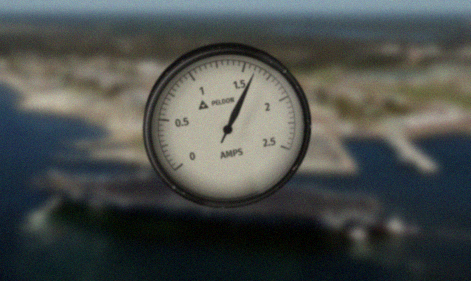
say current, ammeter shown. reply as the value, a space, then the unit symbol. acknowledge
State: 1.6 A
